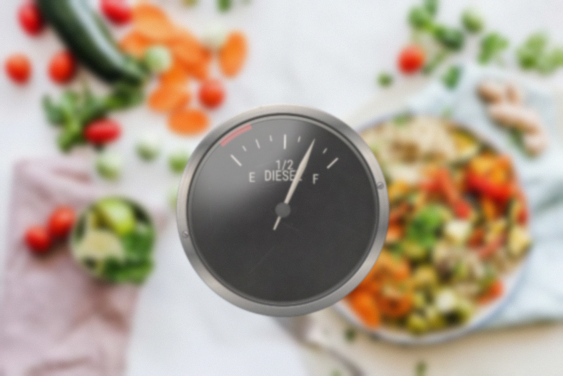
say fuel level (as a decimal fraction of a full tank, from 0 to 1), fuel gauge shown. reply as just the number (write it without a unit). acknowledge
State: 0.75
